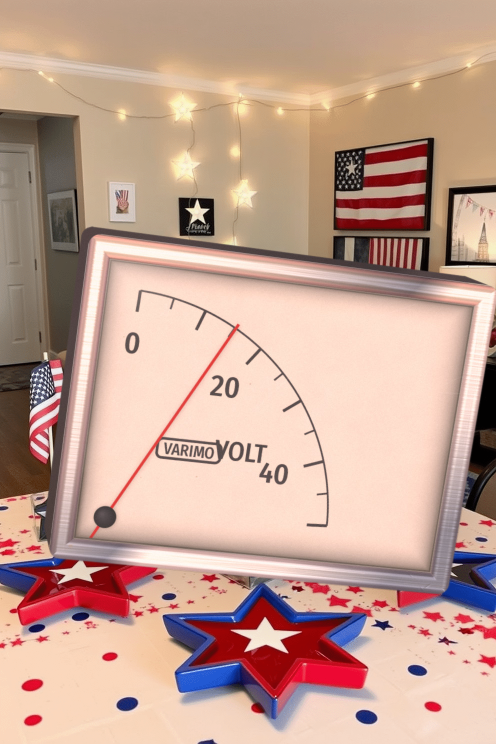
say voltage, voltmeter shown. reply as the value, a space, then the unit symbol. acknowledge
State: 15 V
